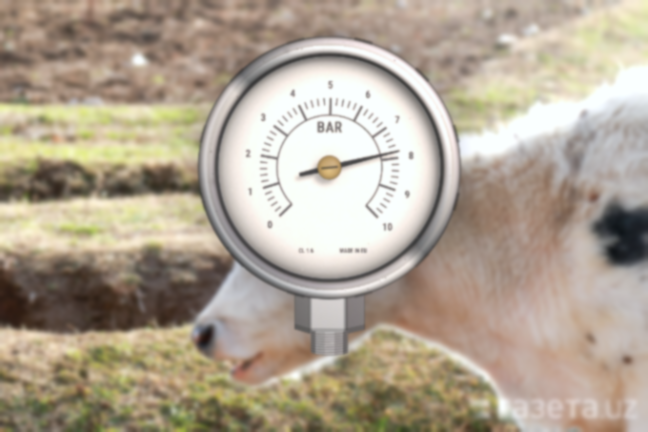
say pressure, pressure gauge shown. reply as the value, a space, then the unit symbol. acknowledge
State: 7.8 bar
